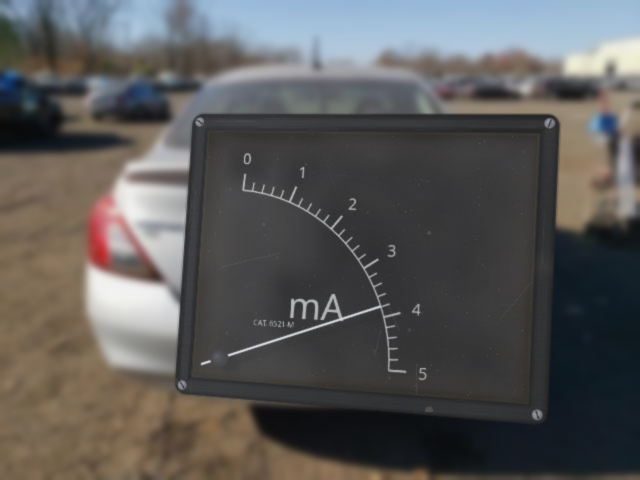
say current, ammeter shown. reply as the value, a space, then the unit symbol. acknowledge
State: 3.8 mA
